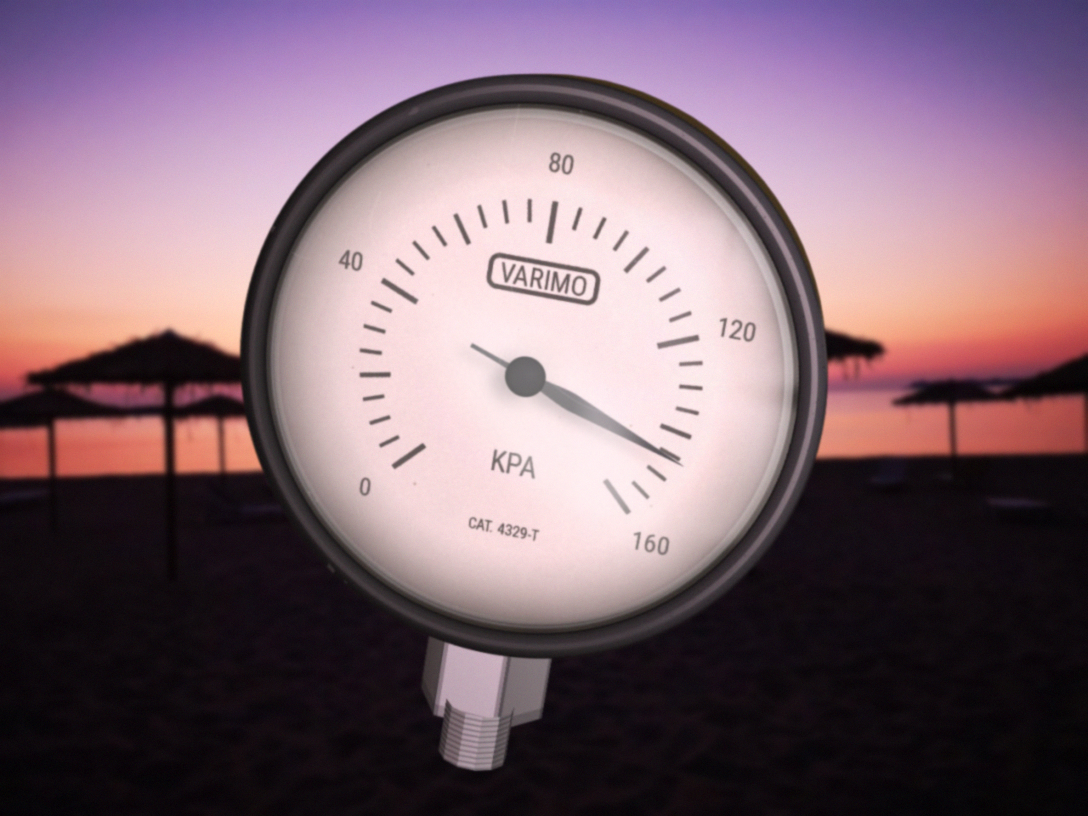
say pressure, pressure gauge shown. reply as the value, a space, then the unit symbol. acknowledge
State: 145 kPa
